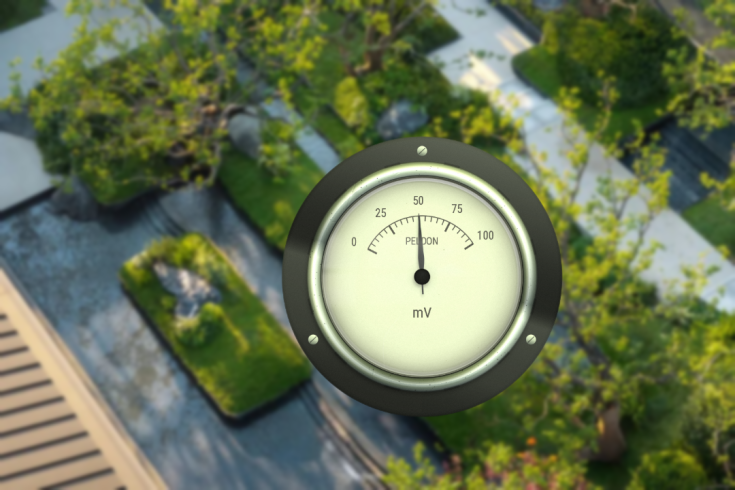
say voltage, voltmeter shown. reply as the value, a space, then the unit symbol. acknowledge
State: 50 mV
